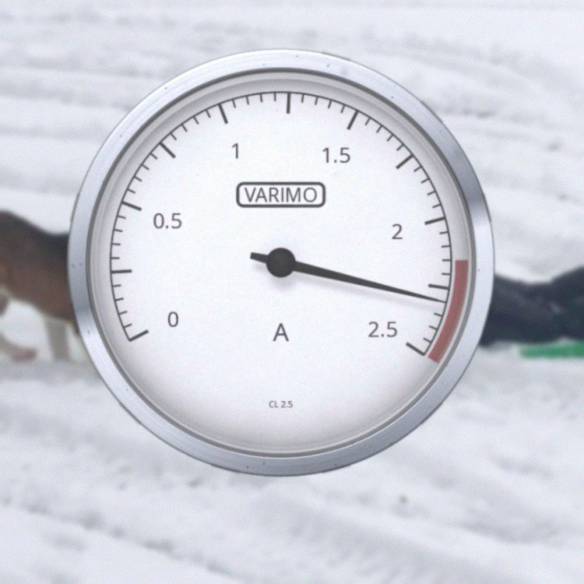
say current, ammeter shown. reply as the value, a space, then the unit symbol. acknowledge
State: 2.3 A
